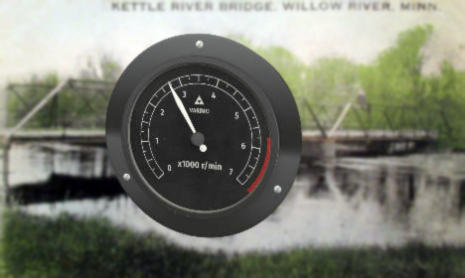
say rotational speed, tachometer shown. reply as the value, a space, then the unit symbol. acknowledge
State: 2750 rpm
